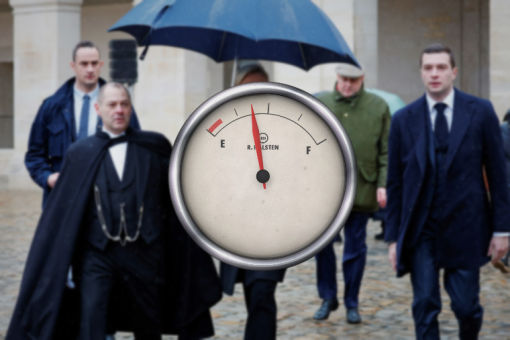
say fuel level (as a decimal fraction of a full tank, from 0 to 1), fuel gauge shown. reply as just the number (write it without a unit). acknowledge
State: 0.375
